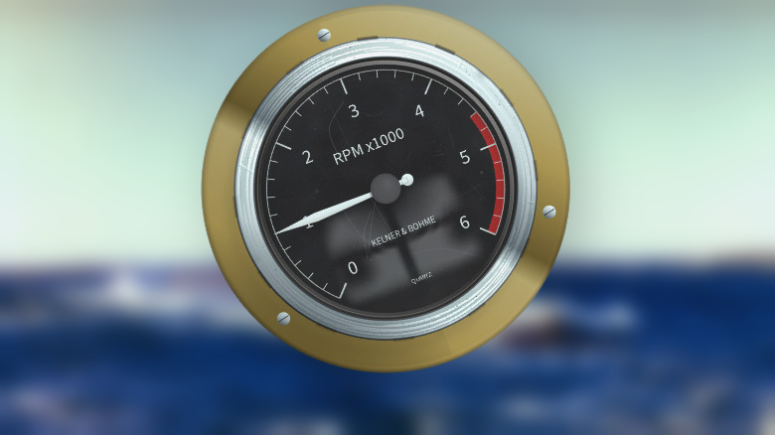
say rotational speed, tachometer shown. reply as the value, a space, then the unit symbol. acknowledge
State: 1000 rpm
